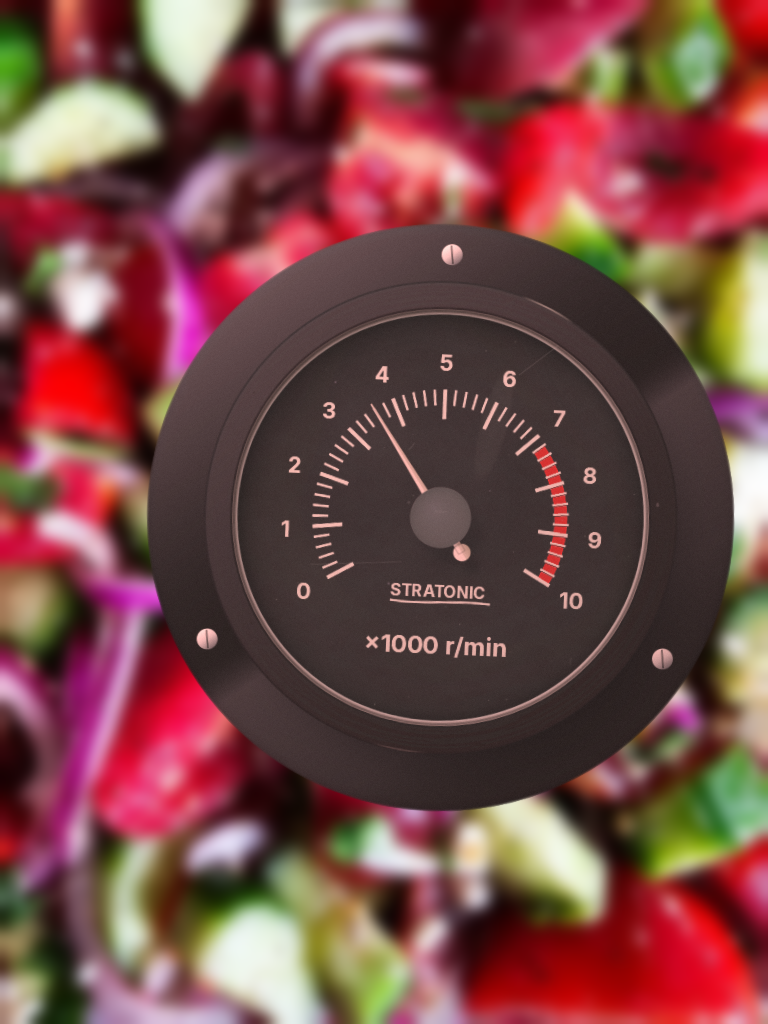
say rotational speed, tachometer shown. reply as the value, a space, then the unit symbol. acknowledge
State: 3600 rpm
